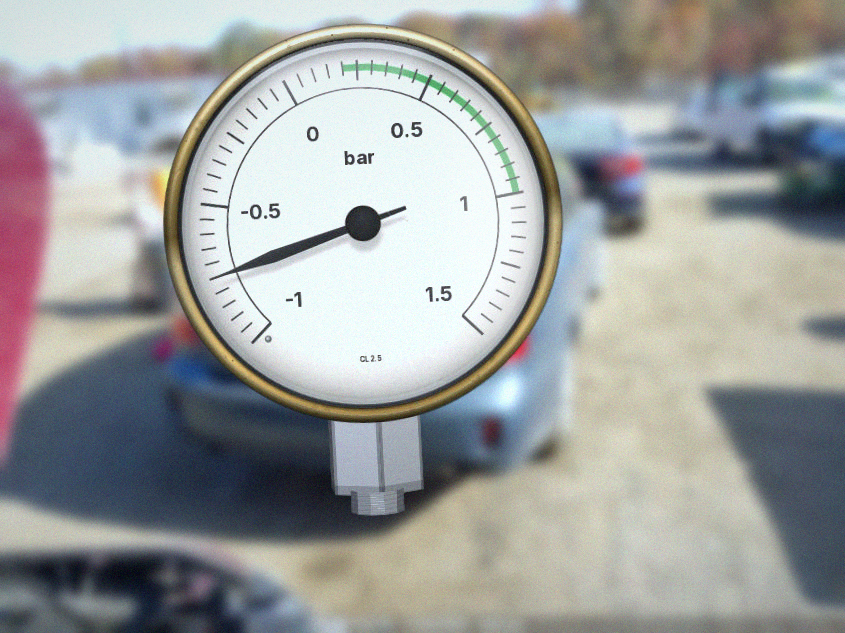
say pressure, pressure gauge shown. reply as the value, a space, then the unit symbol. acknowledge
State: -0.75 bar
